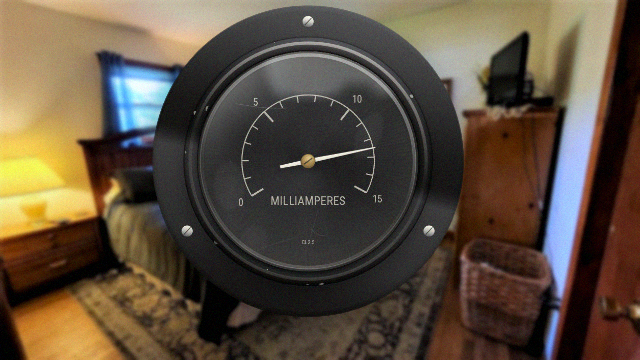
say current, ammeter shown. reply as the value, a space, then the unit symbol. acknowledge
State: 12.5 mA
